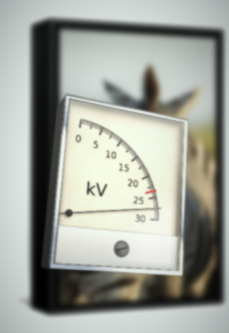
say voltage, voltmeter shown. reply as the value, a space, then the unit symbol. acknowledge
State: 27.5 kV
